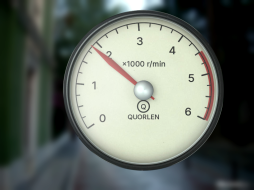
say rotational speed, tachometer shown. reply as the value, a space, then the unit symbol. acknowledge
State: 1875 rpm
